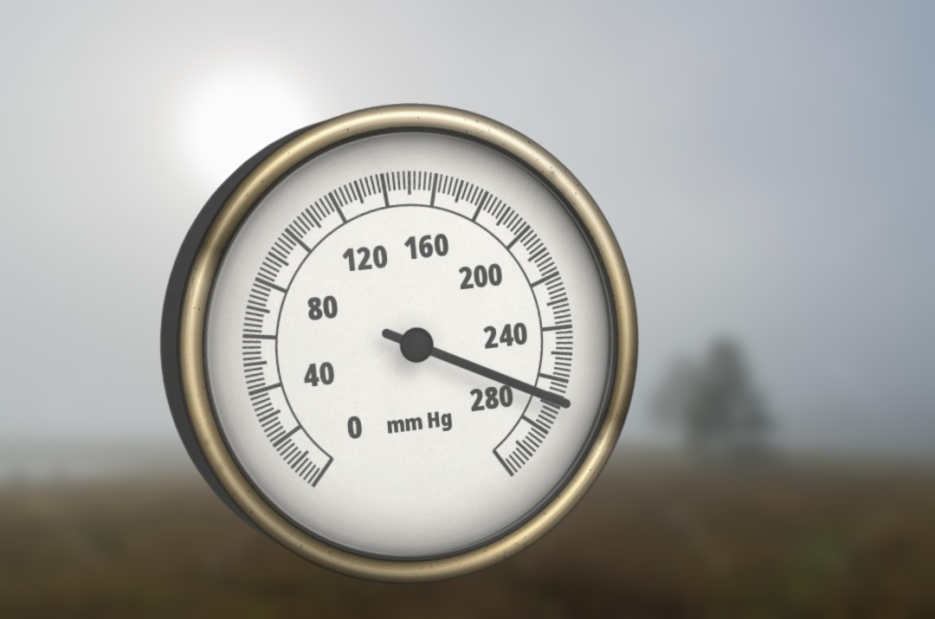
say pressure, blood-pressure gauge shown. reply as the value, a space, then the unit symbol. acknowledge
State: 268 mmHg
